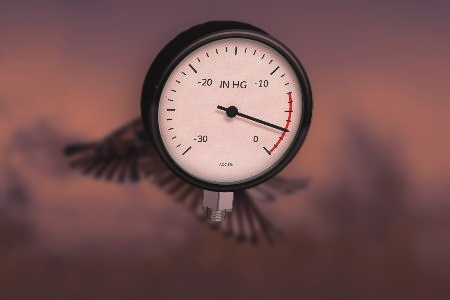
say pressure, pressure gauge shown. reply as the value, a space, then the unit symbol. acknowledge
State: -3 inHg
